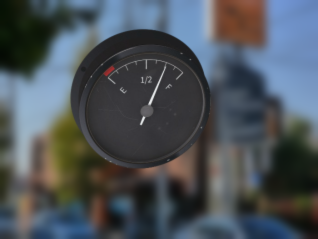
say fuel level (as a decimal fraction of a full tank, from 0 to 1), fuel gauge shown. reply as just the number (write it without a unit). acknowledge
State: 0.75
